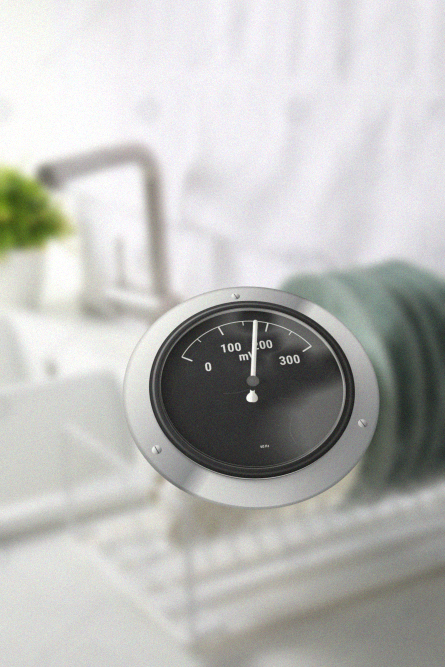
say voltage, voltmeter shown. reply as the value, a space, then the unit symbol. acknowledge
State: 175 mV
